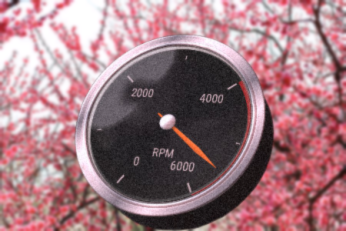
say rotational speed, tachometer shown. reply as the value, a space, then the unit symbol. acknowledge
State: 5500 rpm
